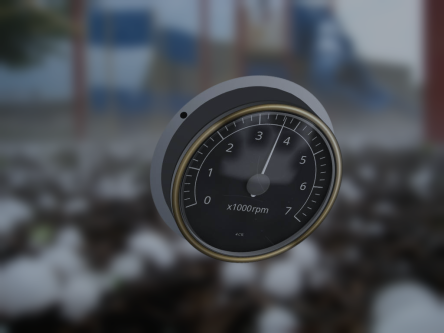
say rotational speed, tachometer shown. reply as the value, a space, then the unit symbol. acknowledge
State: 3600 rpm
